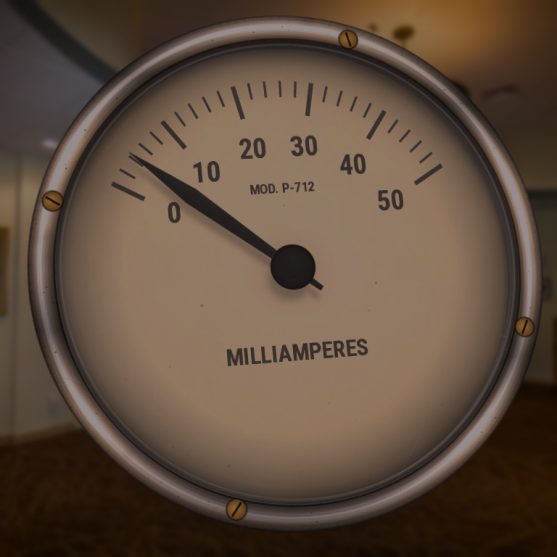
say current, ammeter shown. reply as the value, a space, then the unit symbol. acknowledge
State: 4 mA
